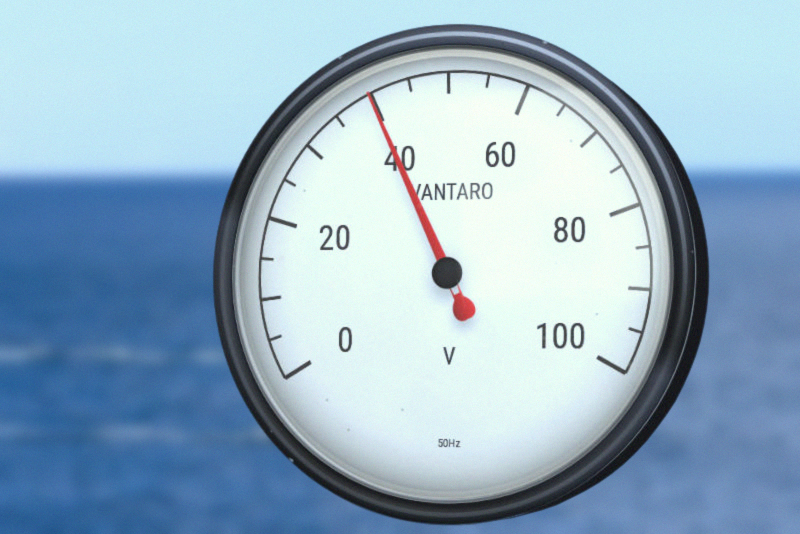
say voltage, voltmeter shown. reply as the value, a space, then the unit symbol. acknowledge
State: 40 V
